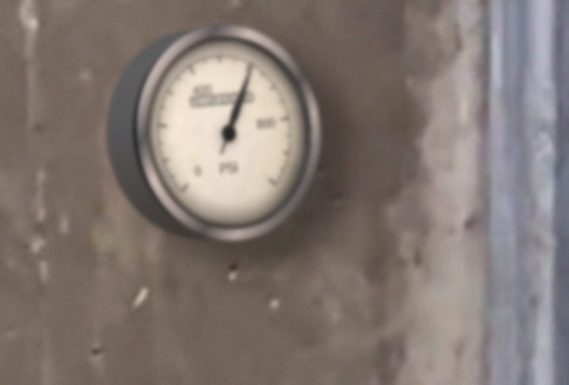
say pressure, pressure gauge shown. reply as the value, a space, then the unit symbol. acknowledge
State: 600 psi
